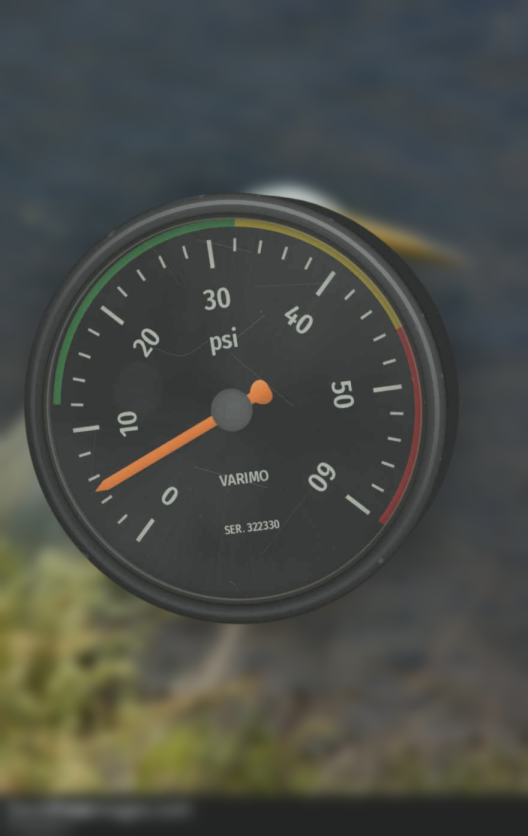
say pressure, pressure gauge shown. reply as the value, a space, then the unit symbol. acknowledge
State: 5 psi
